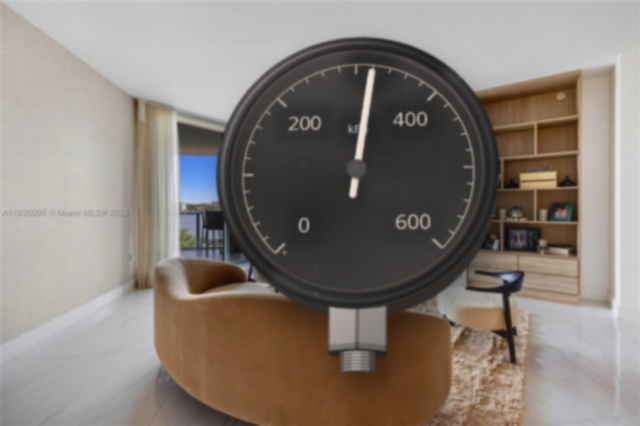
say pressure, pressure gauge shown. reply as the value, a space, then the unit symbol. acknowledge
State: 320 kPa
